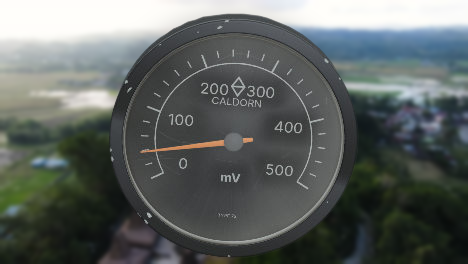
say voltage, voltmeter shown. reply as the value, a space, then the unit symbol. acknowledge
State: 40 mV
